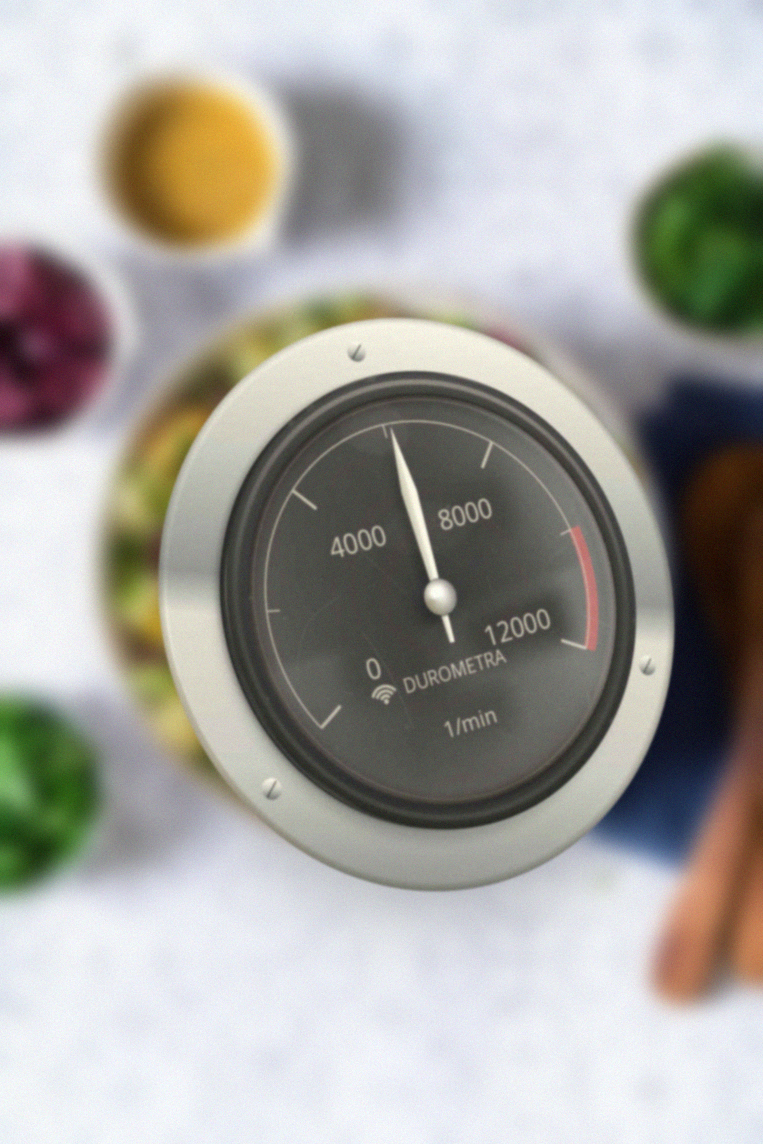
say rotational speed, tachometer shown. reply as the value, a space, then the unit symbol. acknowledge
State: 6000 rpm
